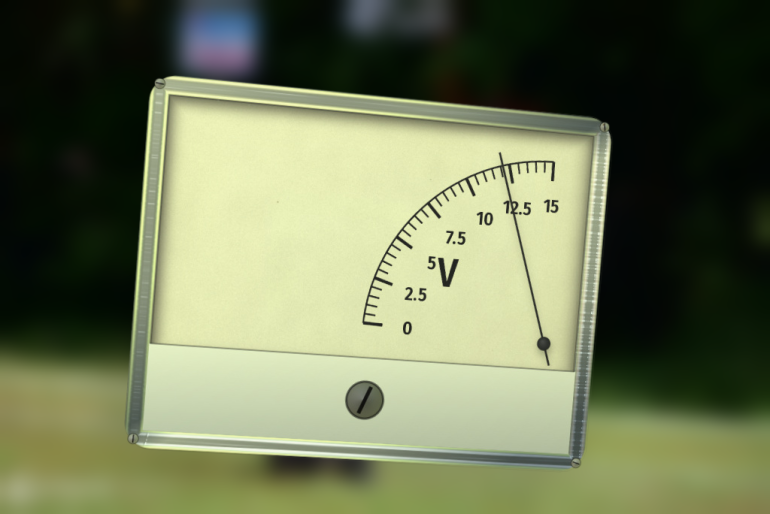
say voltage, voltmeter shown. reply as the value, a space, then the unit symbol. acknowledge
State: 12 V
